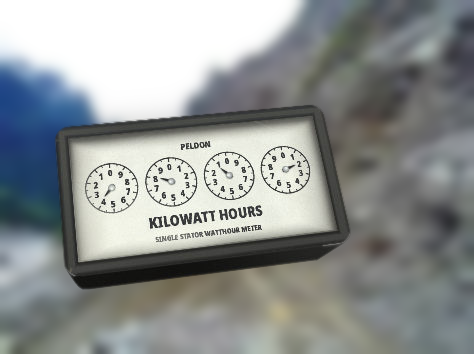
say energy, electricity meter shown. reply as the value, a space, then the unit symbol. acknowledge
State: 3812 kWh
